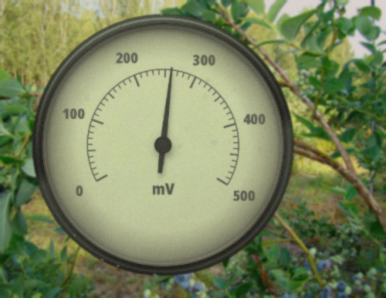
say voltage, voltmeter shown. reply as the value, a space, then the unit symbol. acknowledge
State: 260 mV
